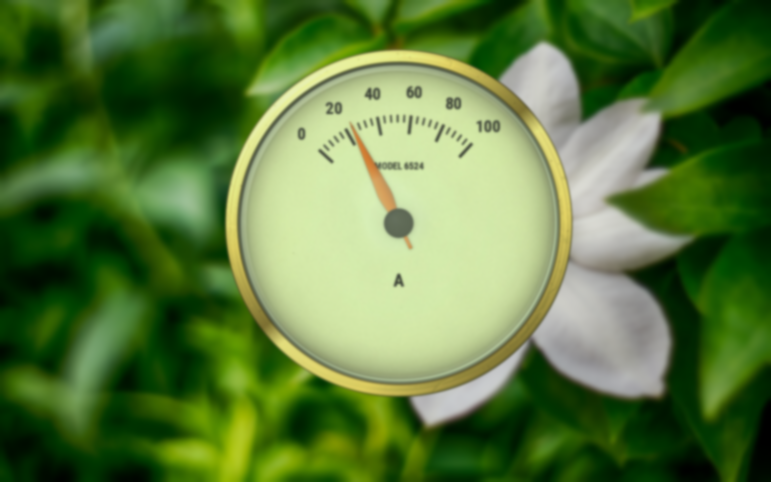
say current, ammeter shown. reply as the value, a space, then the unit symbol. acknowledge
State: 24 A
